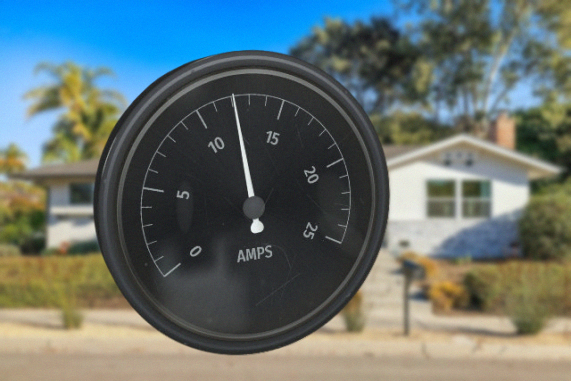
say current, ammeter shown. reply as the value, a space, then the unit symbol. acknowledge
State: 12 A
